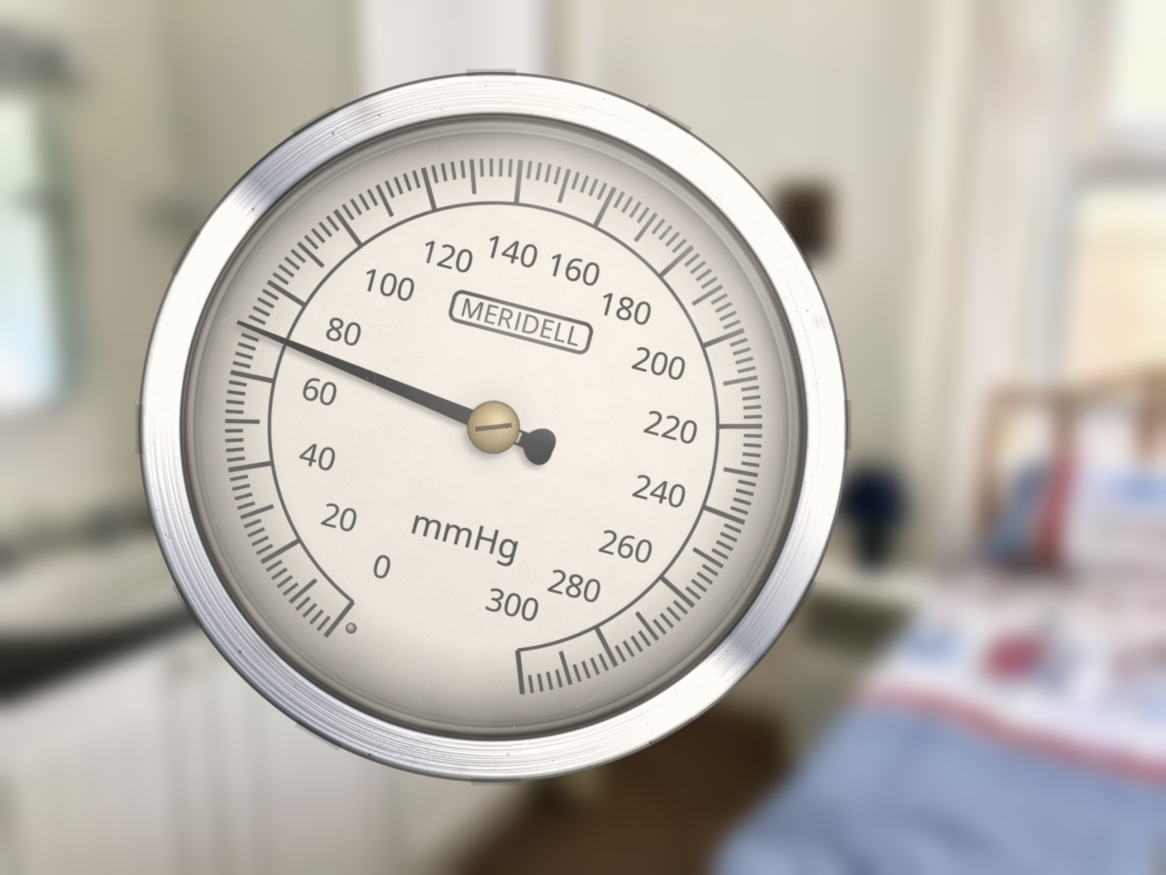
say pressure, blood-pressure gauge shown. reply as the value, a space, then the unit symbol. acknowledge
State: 70 mmHg
